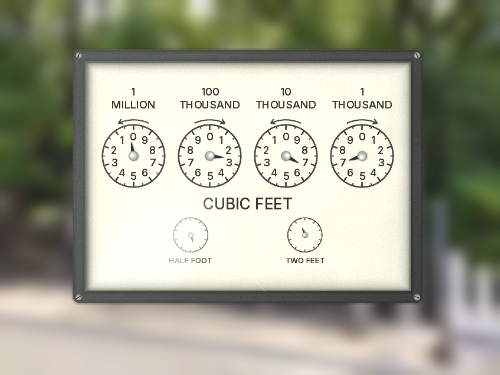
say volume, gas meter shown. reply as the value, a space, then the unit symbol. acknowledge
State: 26700 ft³
